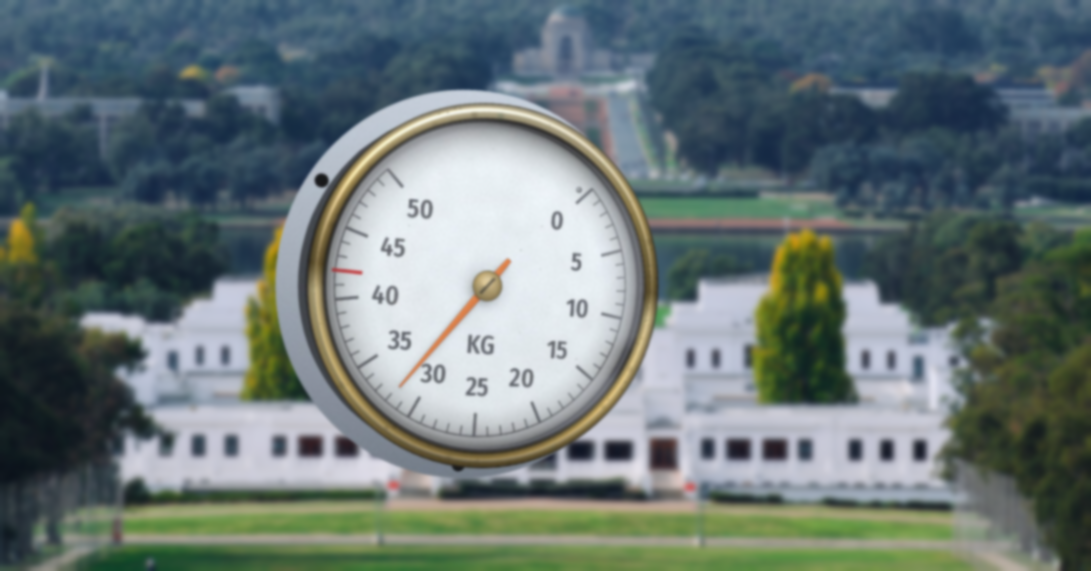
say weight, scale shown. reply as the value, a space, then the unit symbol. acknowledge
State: 32 kg
